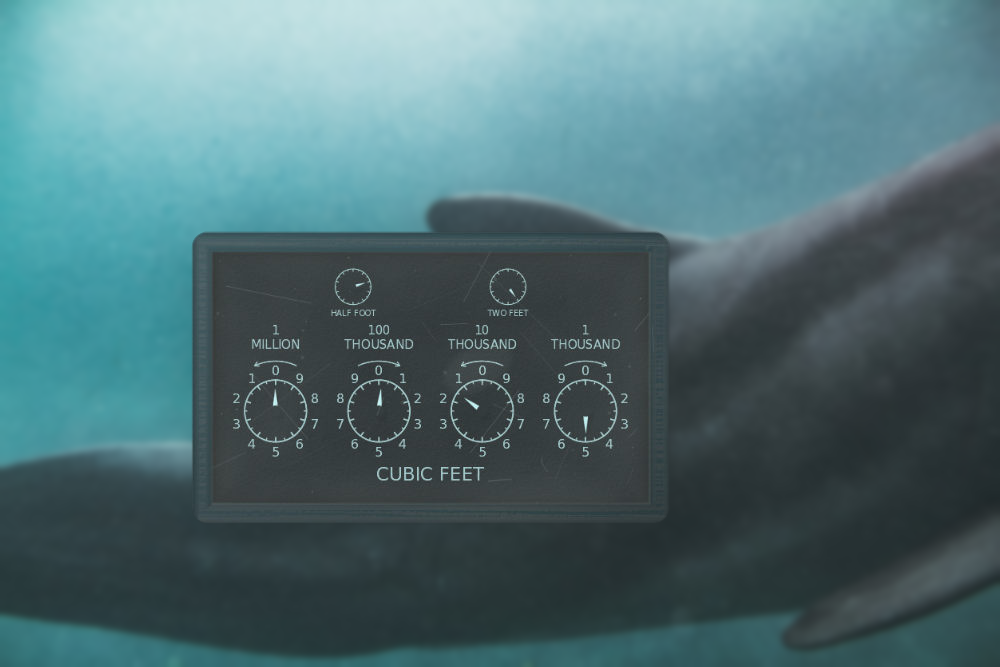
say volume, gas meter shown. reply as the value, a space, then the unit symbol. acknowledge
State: 1500 ft³
